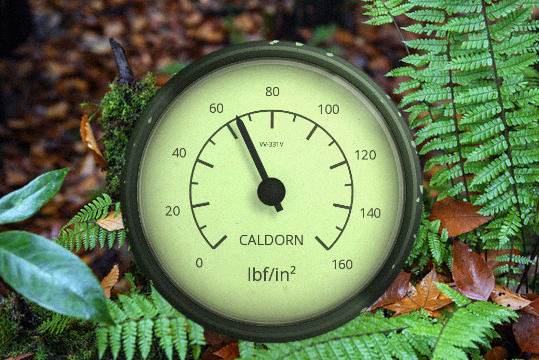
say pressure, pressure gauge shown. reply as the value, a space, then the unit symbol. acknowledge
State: 65 psi
